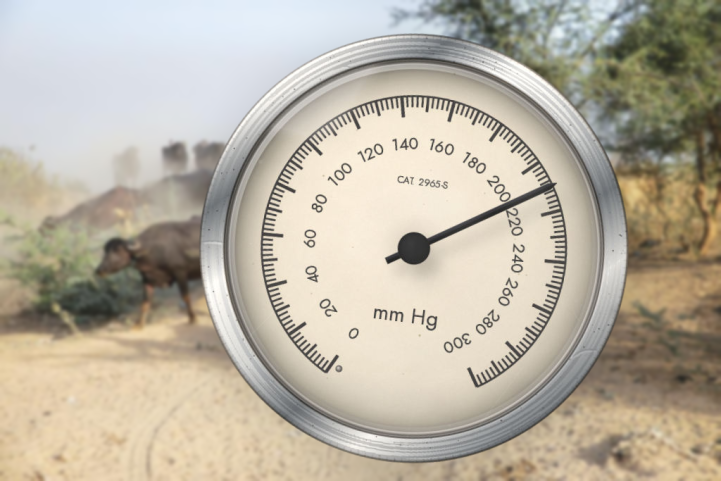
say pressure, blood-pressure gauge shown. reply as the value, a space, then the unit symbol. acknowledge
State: 210 mmHg
